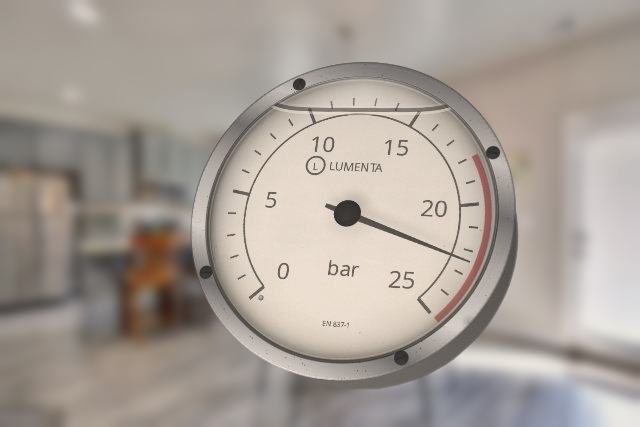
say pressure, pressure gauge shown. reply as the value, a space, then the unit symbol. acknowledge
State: 22.5 bar
